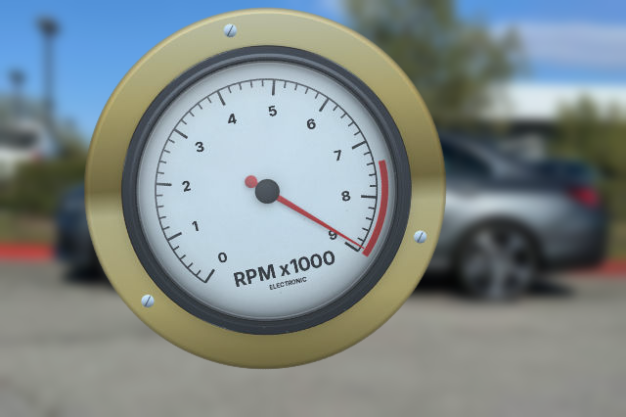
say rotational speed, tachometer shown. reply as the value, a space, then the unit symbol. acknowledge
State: 8900 rpm
